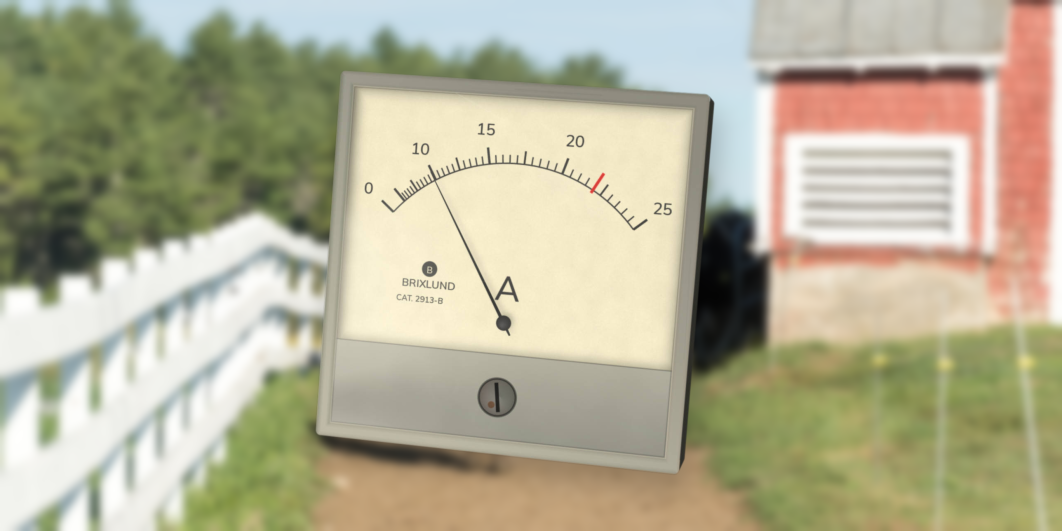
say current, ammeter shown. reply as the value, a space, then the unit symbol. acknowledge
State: 10 A
